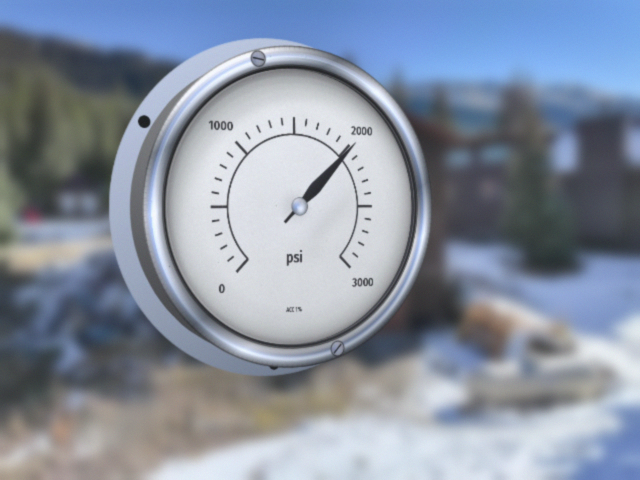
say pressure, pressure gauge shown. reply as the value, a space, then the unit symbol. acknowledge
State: 2000 psi
